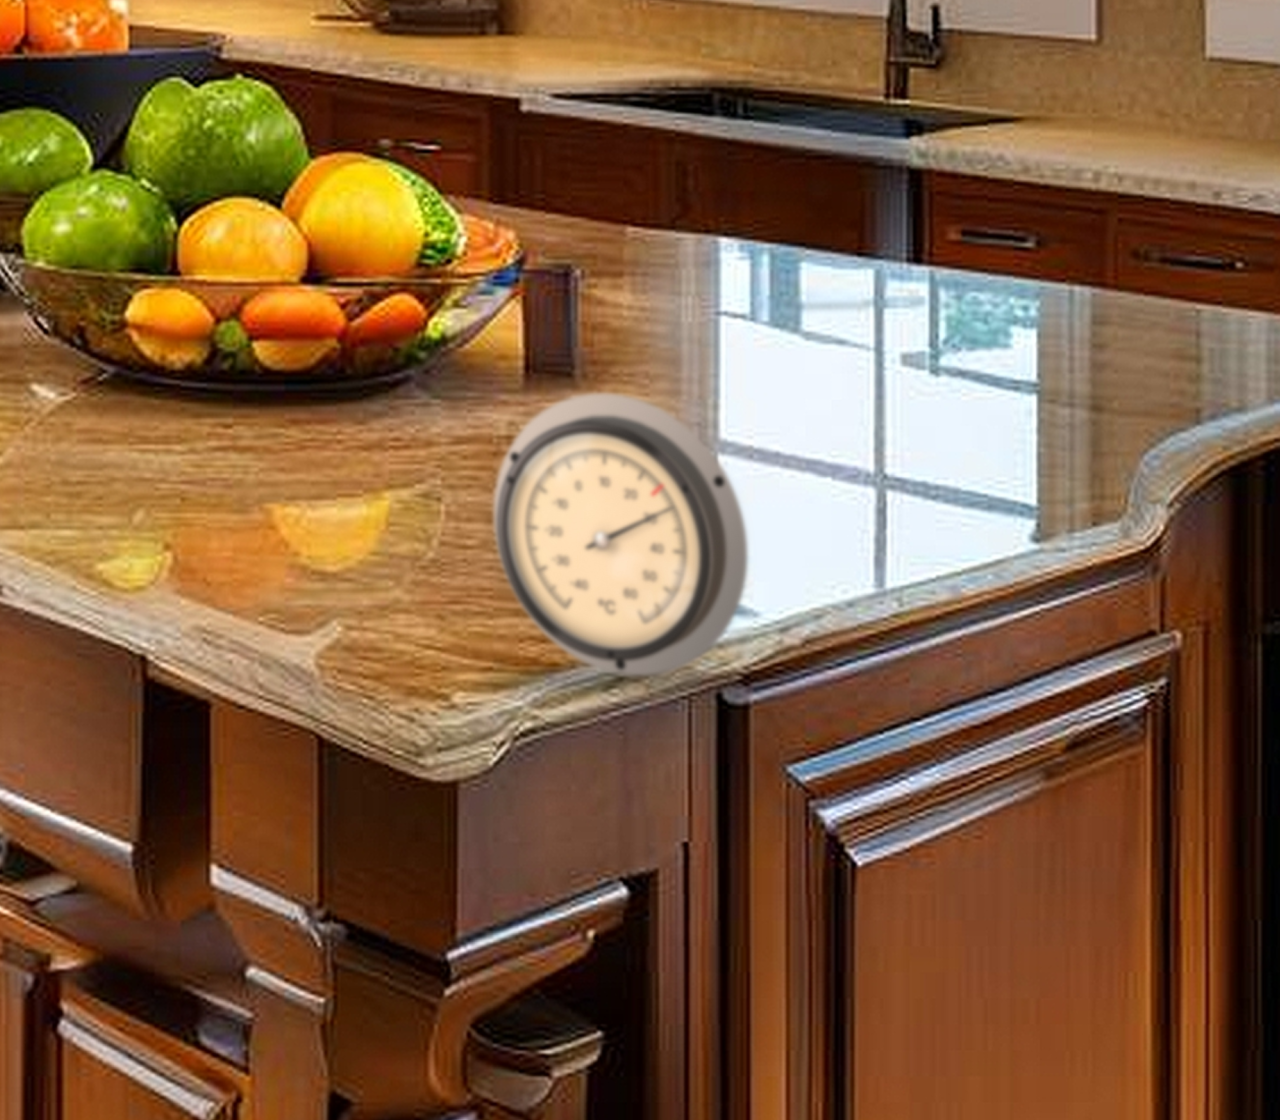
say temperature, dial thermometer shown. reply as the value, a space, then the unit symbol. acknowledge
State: 30 °C
